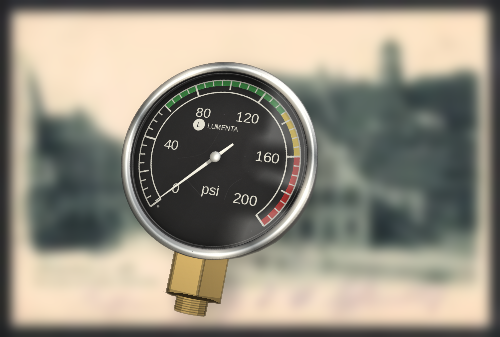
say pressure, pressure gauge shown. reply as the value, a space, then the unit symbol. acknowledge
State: 0 psi
